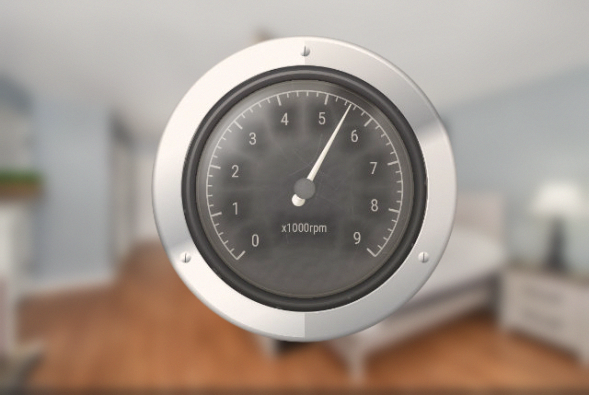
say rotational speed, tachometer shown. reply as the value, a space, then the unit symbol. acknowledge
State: 5500 rpm
